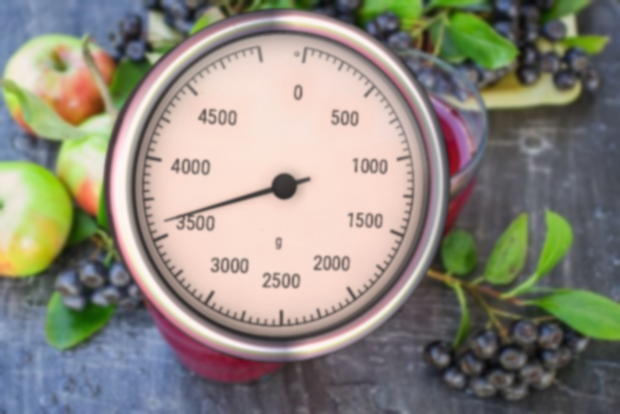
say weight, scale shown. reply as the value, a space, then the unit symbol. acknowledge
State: 3600 g
